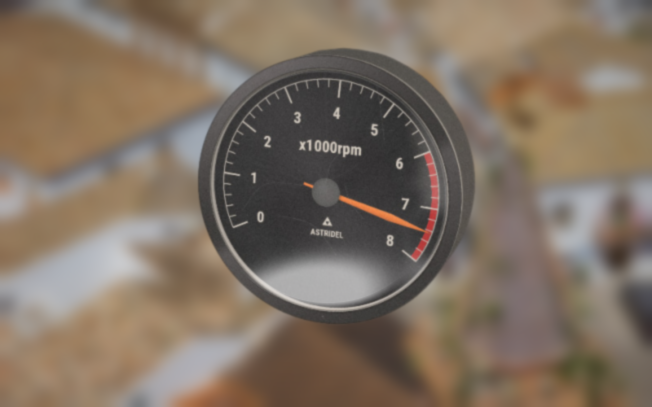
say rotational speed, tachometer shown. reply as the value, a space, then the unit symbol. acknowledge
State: 7400 rpm
